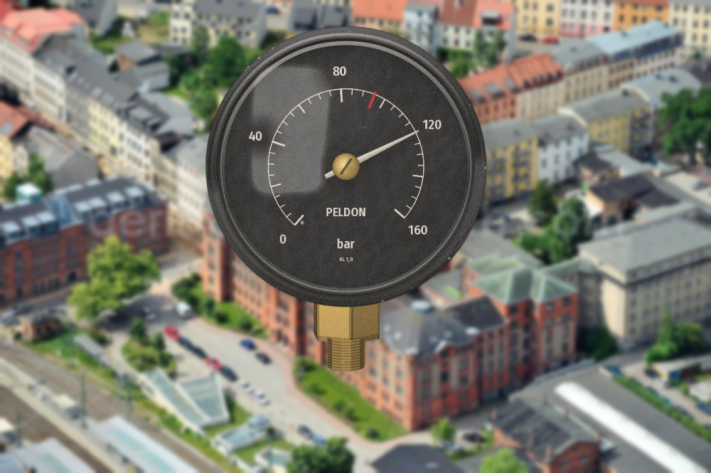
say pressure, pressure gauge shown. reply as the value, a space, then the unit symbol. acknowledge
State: 120 bar
